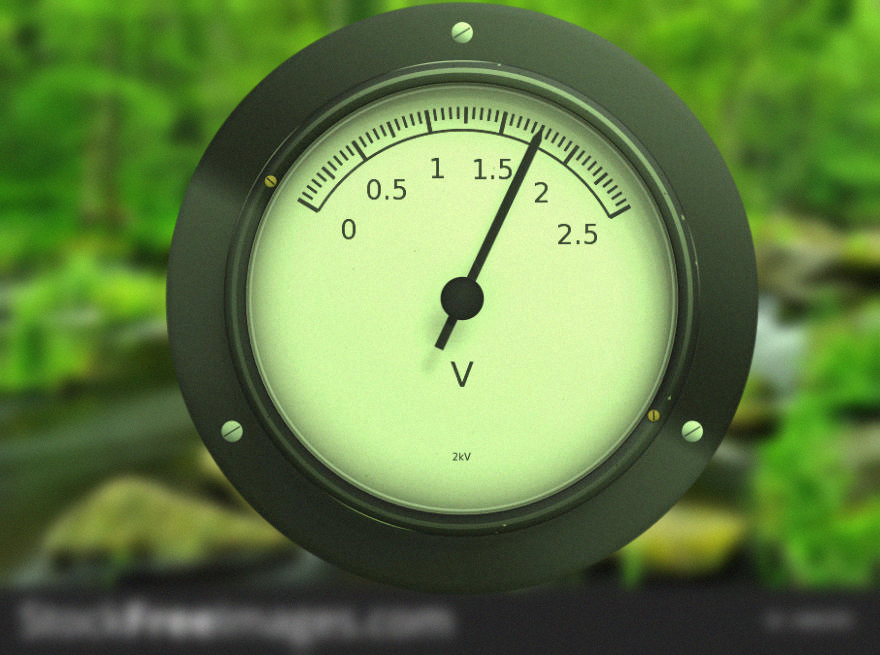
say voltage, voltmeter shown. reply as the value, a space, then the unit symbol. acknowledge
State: 1.75 V
